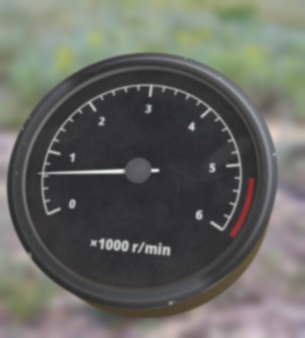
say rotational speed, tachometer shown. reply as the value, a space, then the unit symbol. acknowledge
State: 600 rpm
